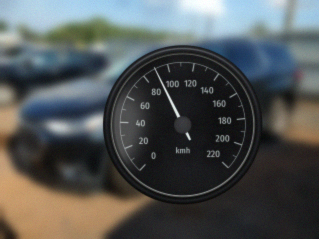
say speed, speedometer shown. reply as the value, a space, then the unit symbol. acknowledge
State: 90 km/h
